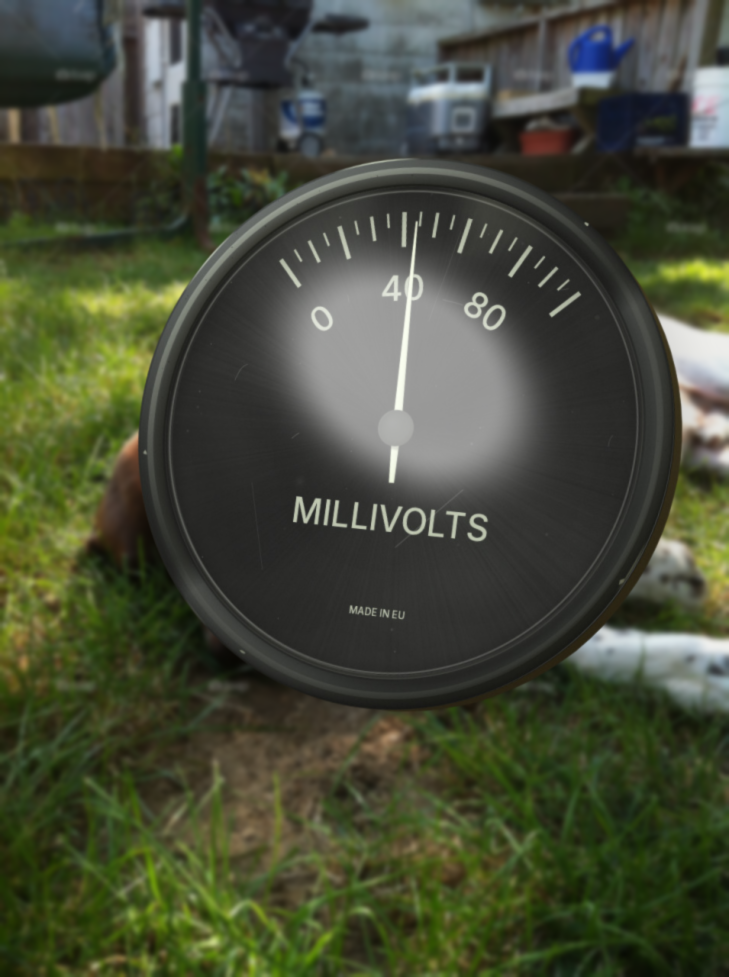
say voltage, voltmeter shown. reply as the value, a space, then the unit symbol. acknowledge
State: 45 mV
